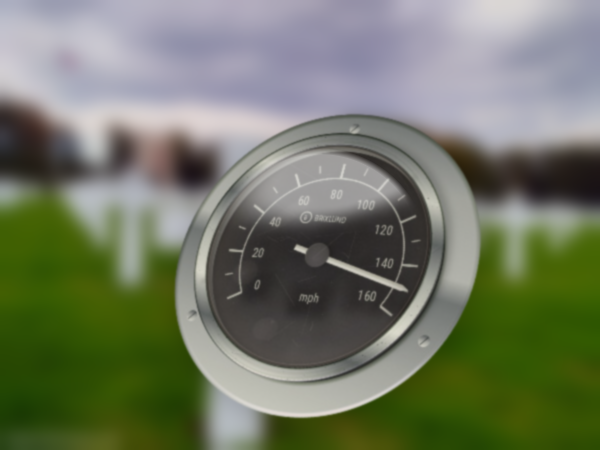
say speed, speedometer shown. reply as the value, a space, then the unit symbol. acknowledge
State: 150 mph
